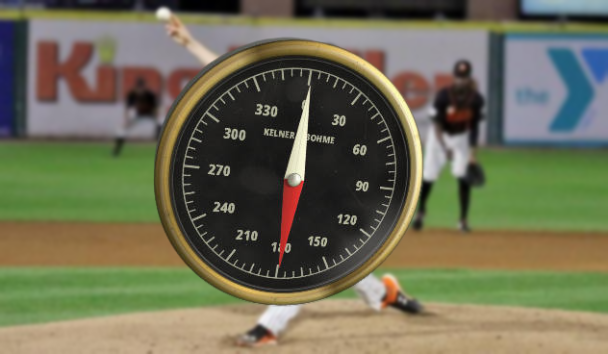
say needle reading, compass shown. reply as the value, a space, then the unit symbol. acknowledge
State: 180 °
